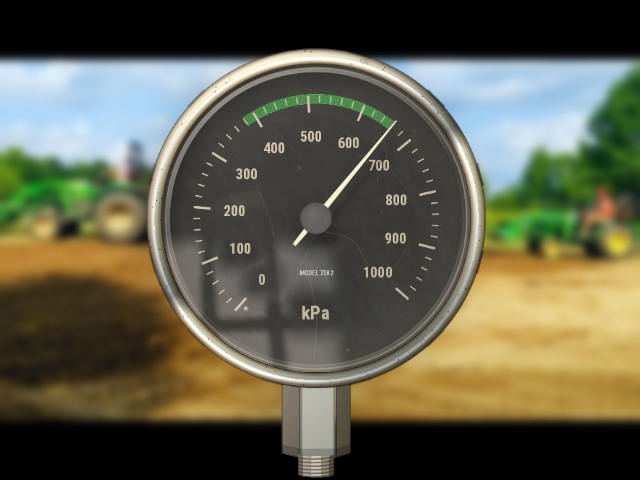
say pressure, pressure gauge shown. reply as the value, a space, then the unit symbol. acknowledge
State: 660 kPa
